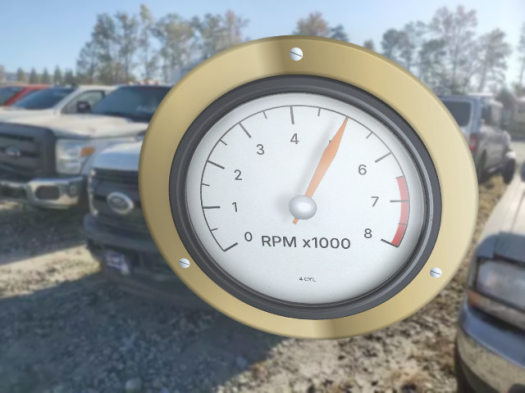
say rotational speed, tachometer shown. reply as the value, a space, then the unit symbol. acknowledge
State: 5000 rpm
